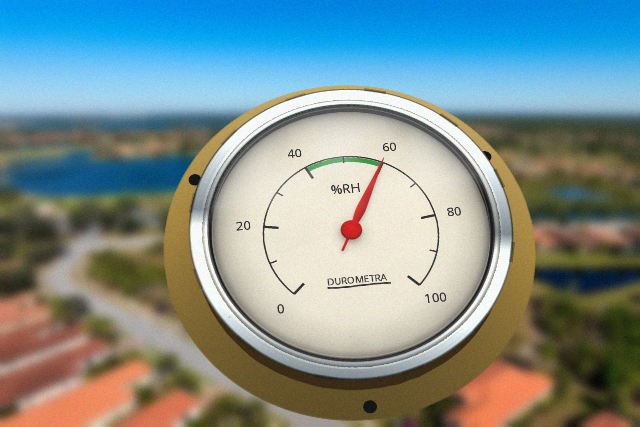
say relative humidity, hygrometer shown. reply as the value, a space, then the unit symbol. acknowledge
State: 60 %
